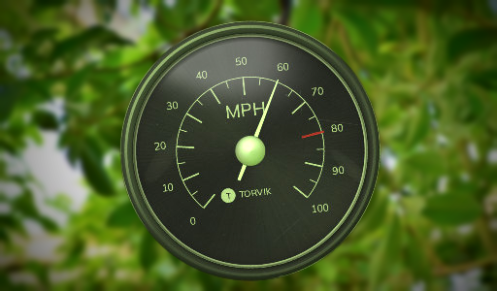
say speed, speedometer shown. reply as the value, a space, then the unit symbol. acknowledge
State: 60 mph
